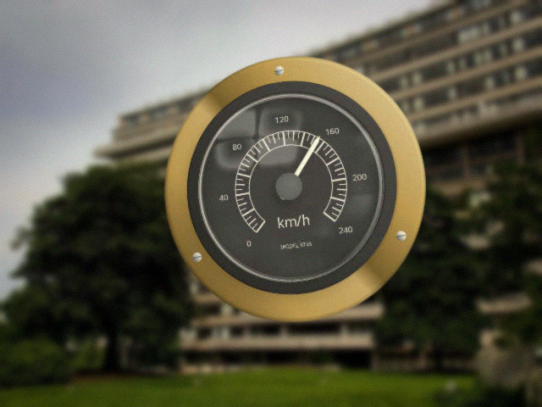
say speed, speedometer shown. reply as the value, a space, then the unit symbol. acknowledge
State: 155 km/h
